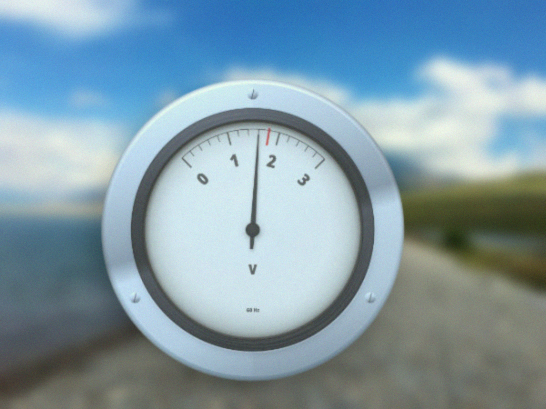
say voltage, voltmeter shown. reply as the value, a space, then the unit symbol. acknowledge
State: 1.6 V
